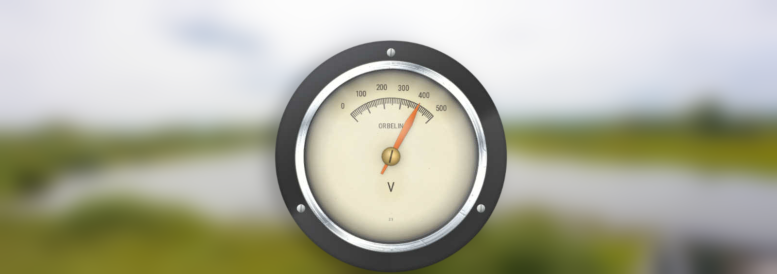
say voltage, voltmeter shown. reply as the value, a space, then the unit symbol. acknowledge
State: 400 V
